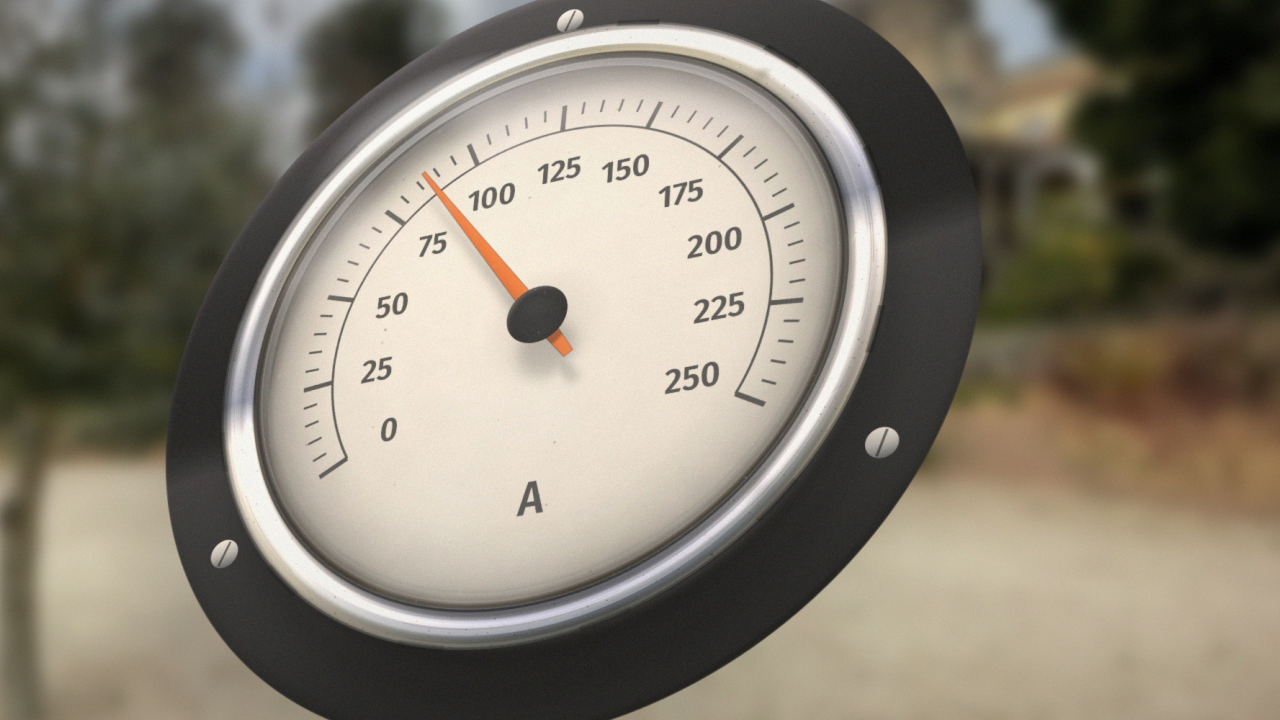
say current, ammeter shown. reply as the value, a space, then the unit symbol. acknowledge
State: 87.5 A
